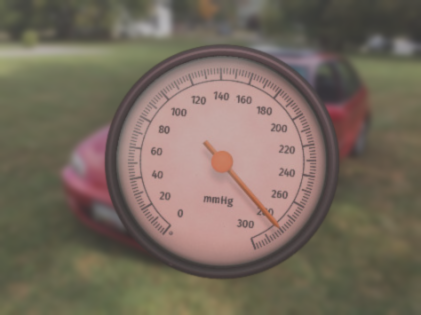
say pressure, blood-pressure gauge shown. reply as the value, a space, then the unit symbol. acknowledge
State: 280 mmHg
